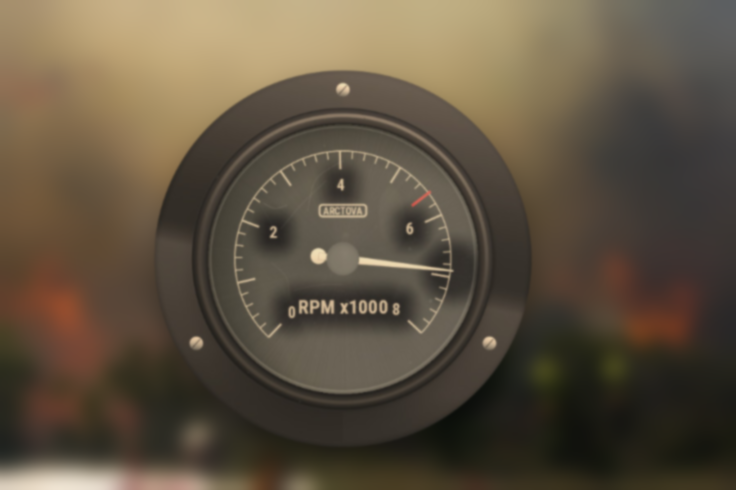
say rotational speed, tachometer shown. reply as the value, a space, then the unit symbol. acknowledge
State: 6900 rpm
